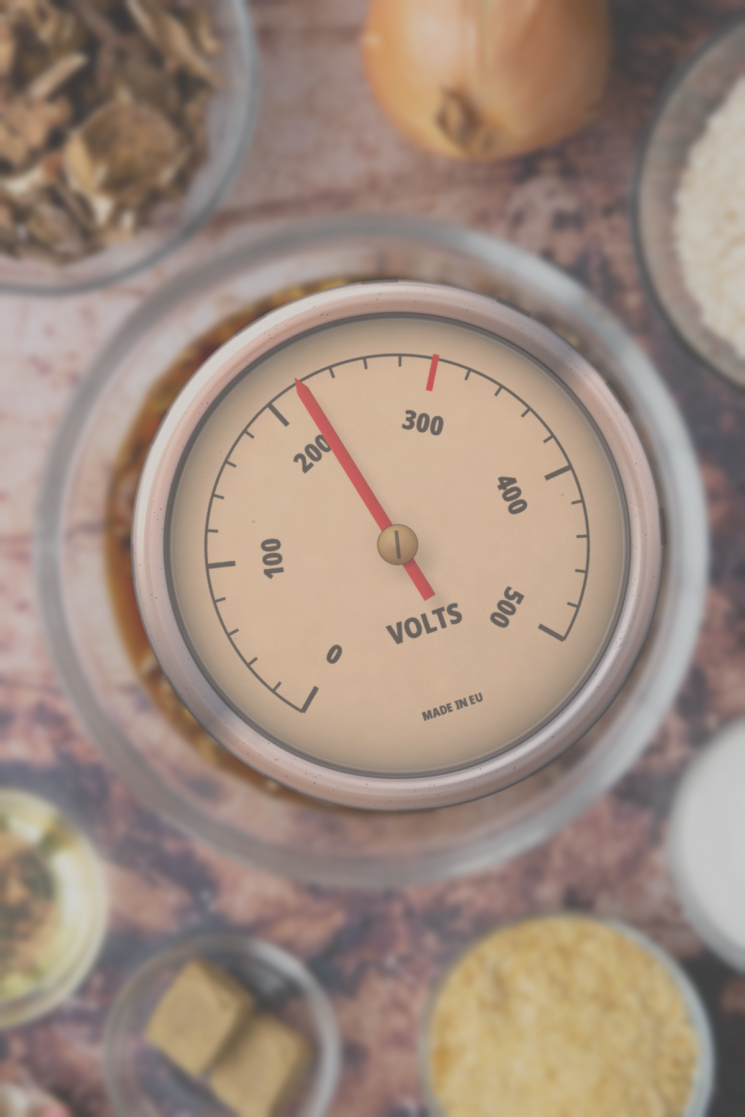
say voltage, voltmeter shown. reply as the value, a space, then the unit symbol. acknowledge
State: 220 V
